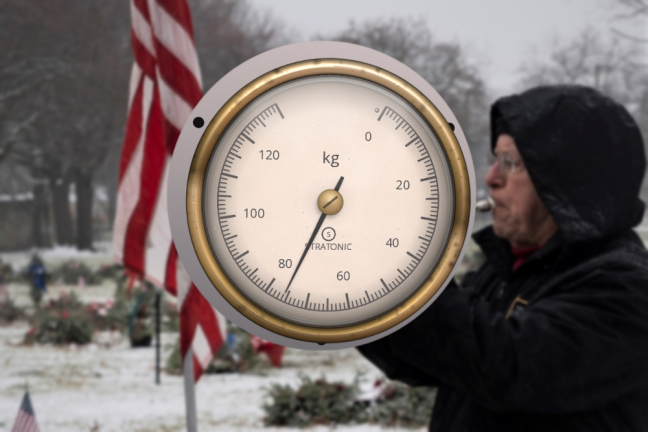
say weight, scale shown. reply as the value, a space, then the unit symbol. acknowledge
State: 76 kg
